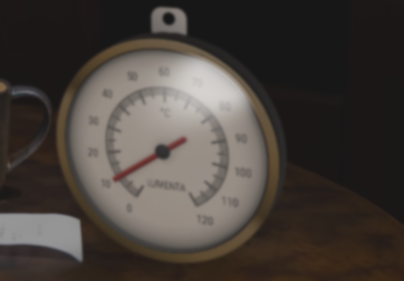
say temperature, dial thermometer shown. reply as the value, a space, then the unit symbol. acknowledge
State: 10 °C
